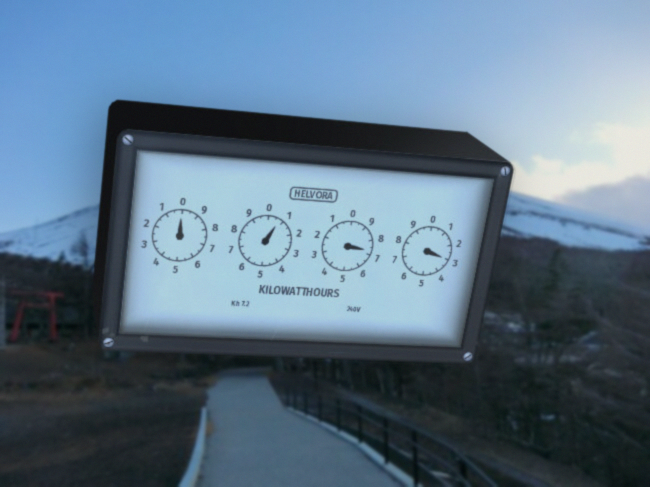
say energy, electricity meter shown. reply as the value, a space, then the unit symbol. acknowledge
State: 73 kWh
